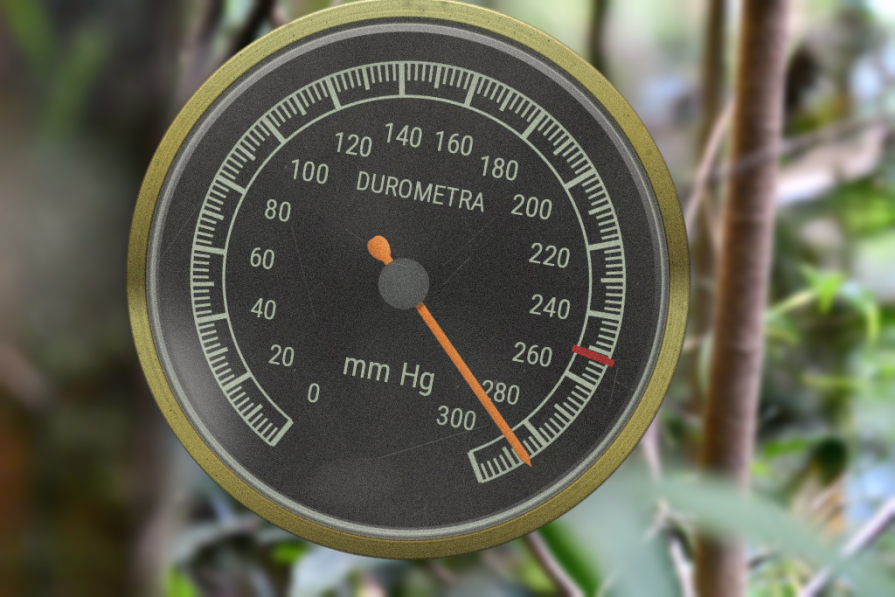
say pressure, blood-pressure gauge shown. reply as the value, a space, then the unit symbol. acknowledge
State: 286 mmHg
